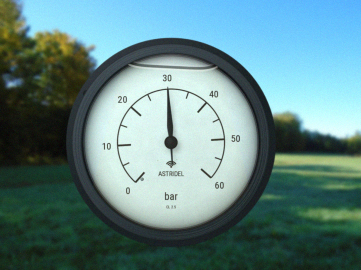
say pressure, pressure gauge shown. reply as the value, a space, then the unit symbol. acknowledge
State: 30 bar
